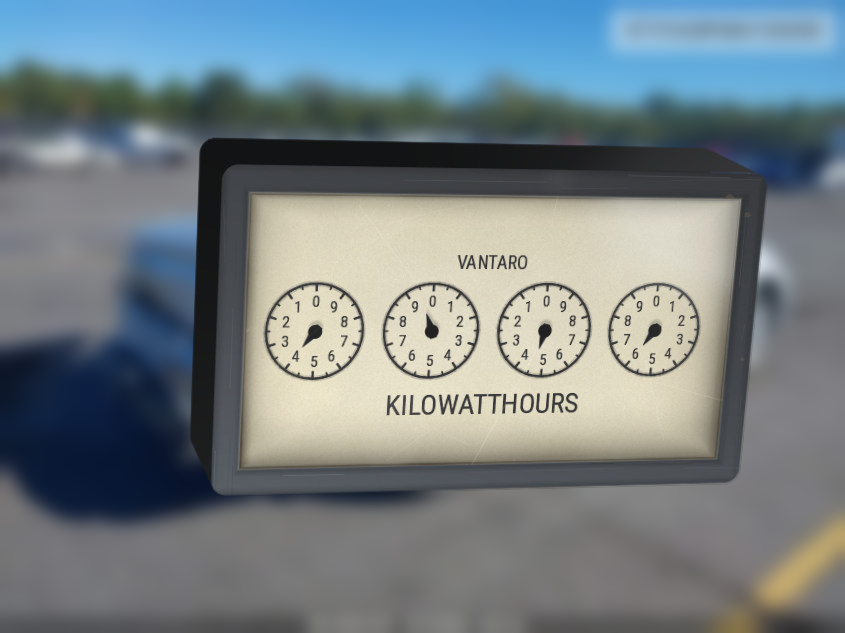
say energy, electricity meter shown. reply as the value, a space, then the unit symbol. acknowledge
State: 3946 kWh
